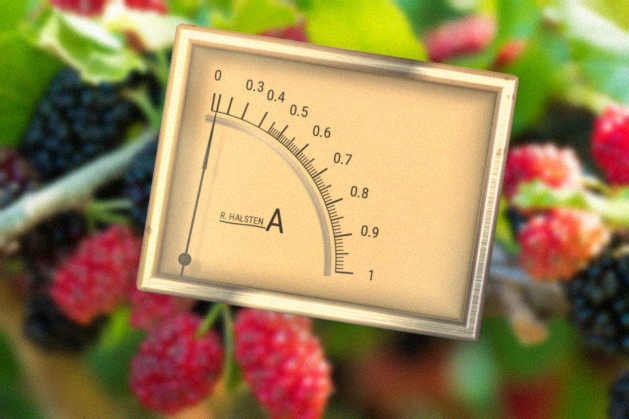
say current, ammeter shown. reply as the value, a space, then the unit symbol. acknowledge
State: 0.1 A
